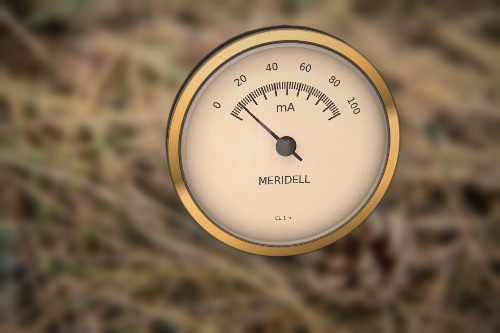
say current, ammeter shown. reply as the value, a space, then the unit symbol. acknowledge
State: 10 mA
